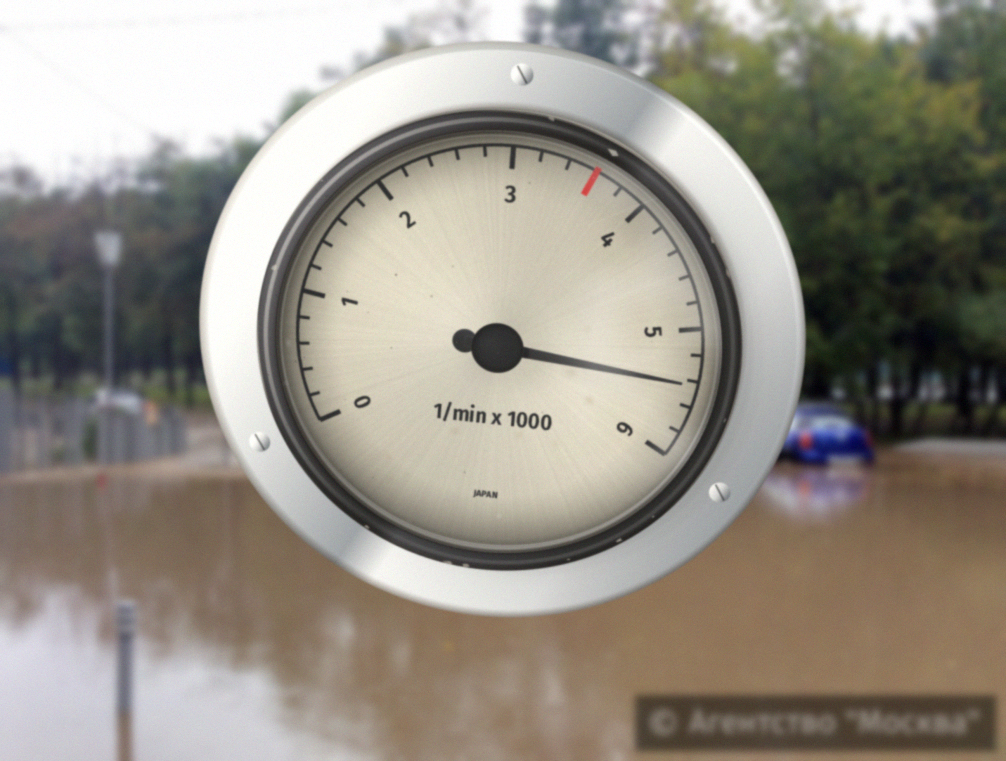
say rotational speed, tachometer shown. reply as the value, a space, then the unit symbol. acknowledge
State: 5400 rpm
